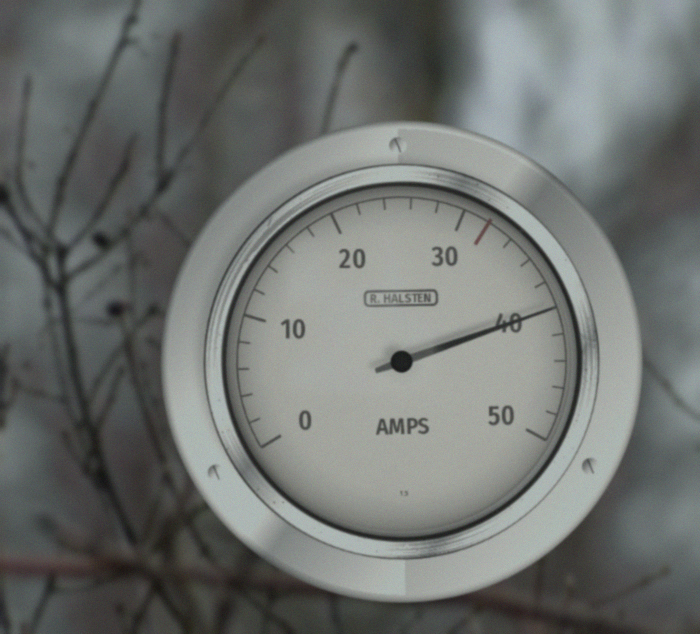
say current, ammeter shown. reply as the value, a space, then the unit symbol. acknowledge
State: 40 A
